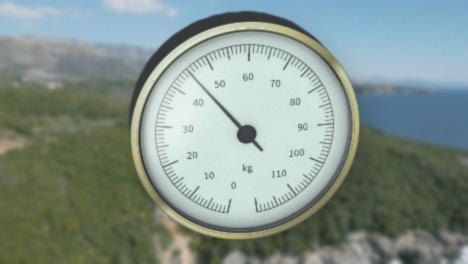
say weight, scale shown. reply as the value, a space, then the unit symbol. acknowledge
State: 45 kg
